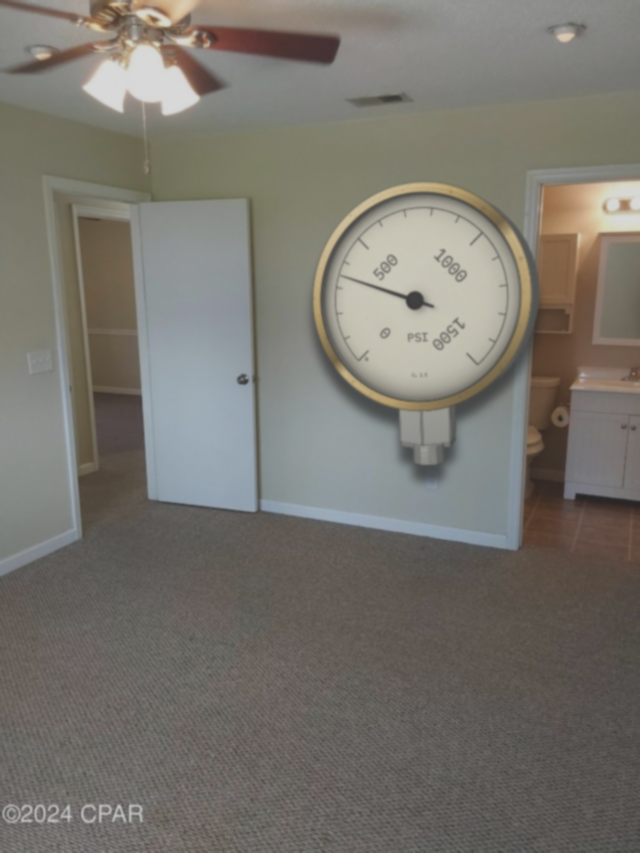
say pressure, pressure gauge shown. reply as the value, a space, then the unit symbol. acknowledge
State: 350 psi
